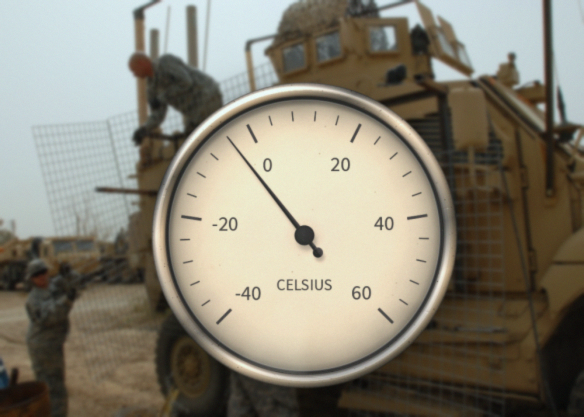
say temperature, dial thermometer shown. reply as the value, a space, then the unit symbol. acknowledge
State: -4 °C
